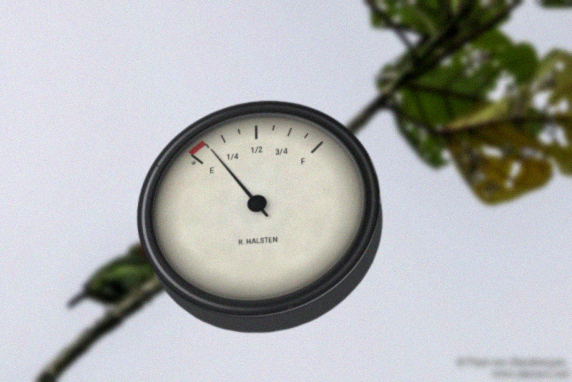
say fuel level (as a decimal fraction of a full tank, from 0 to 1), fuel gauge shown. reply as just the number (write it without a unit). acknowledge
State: 0.125
